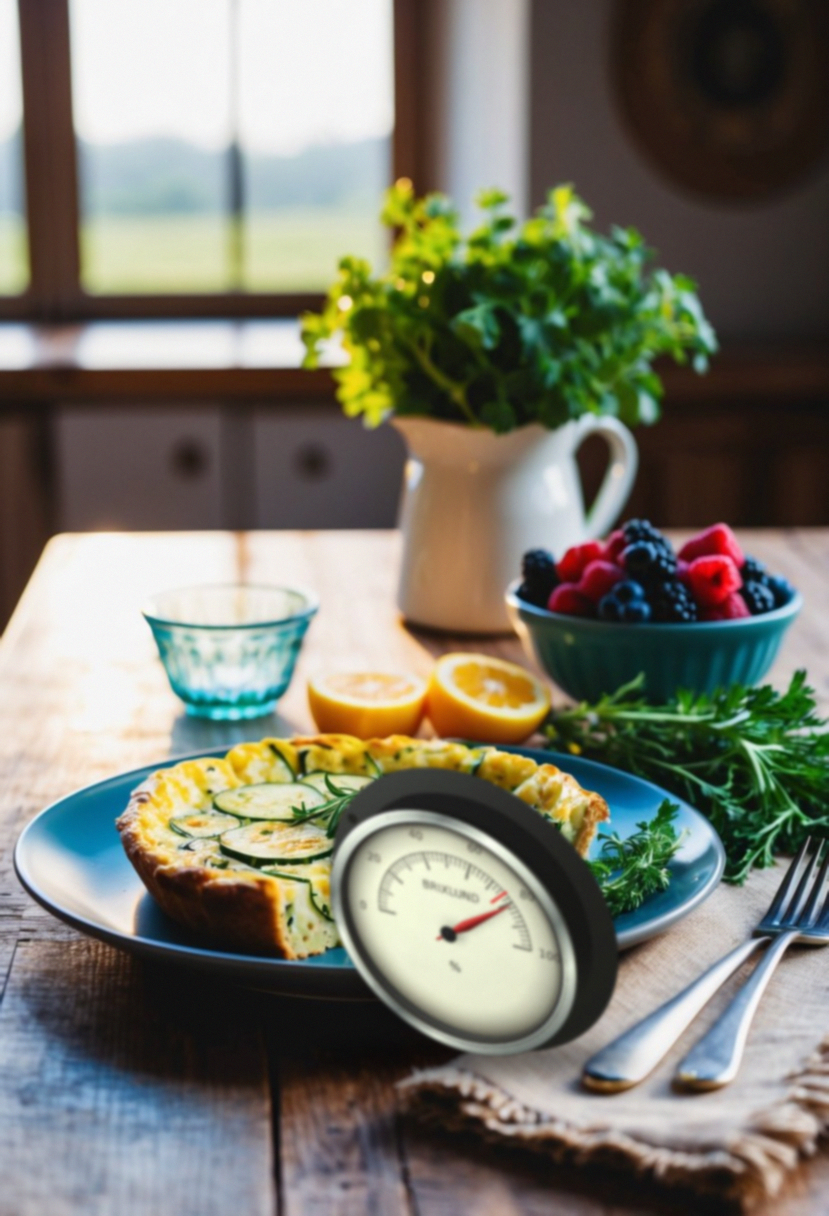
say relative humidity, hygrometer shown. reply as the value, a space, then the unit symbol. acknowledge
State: 80 %
